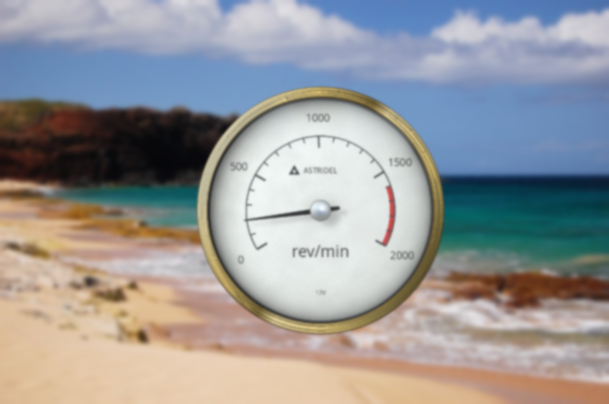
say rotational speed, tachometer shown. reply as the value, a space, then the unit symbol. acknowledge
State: 200 rpm
